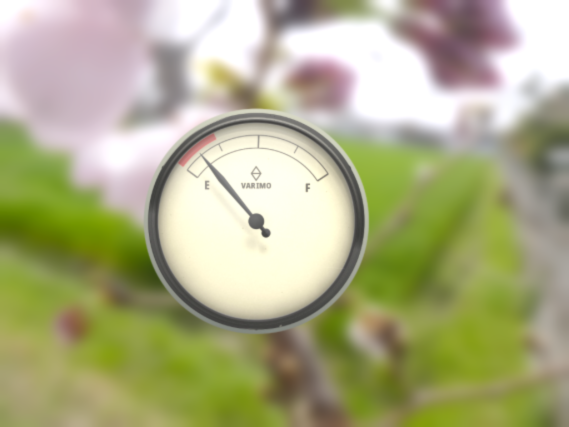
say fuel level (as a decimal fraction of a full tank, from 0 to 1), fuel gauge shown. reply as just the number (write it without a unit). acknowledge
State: 0.125
